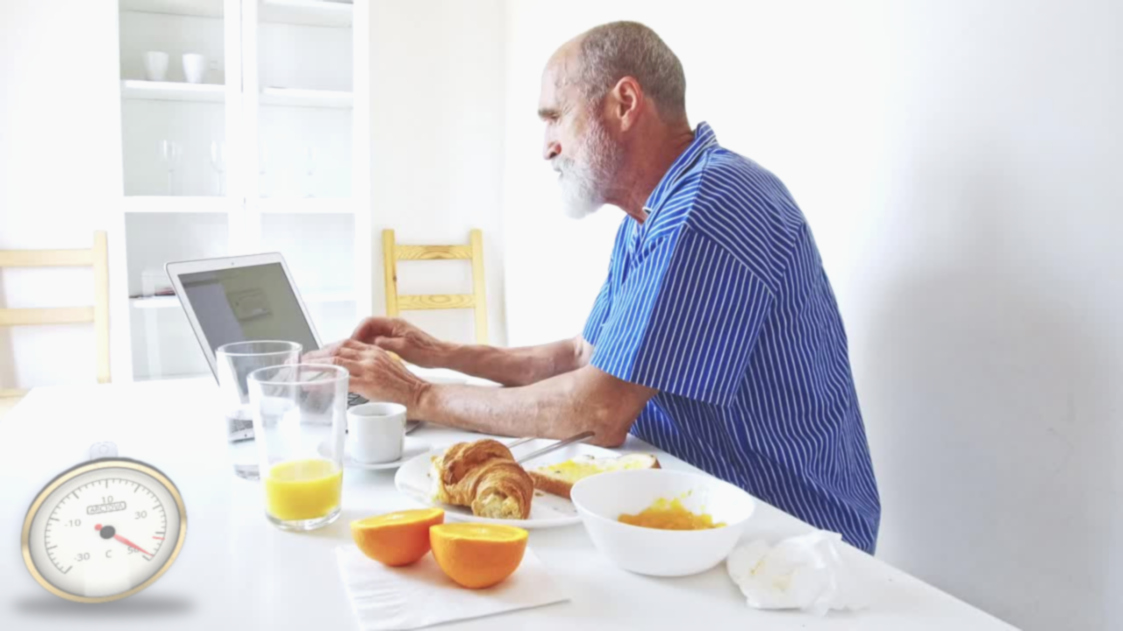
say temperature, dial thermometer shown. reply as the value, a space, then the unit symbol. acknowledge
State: 48 °C
